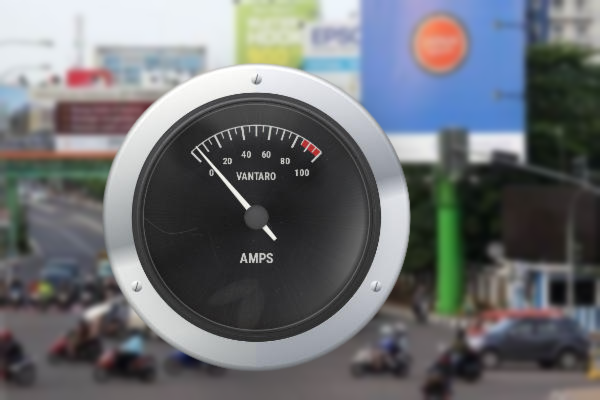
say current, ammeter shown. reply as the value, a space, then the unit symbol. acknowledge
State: 5 A
